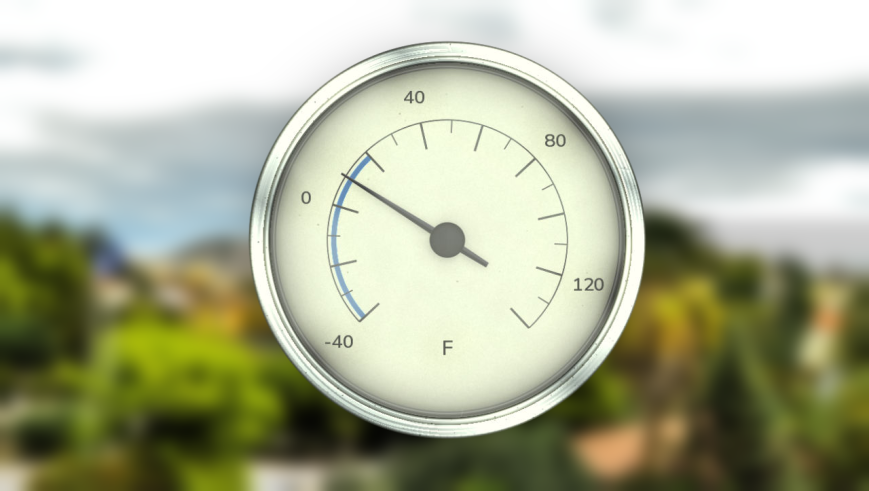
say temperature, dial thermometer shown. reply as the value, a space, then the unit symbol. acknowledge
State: 10 °F
